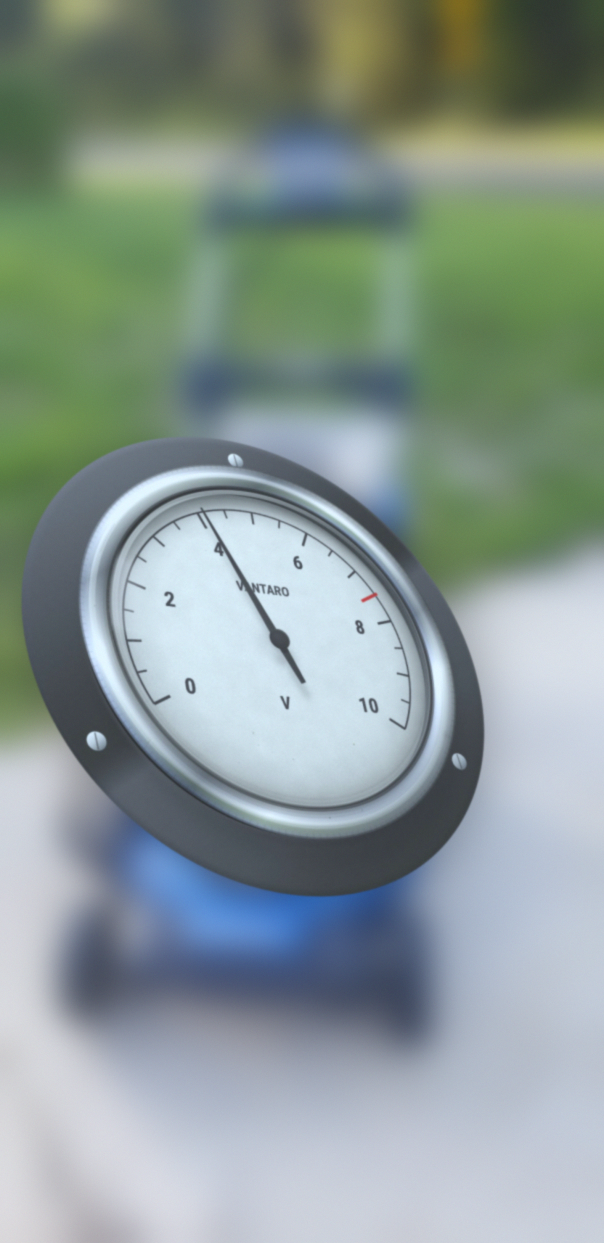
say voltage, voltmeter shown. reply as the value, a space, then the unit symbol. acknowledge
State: 4 V
